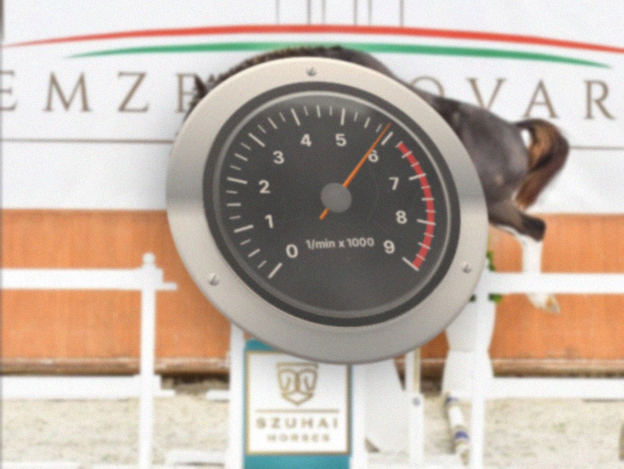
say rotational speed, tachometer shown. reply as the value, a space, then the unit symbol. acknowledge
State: 5875 rpm
